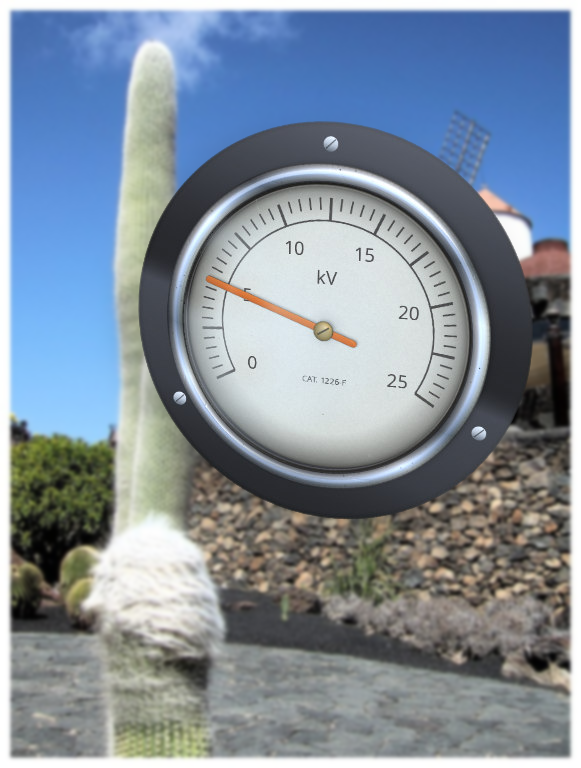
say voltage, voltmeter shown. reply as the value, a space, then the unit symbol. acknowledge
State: 5 kV
